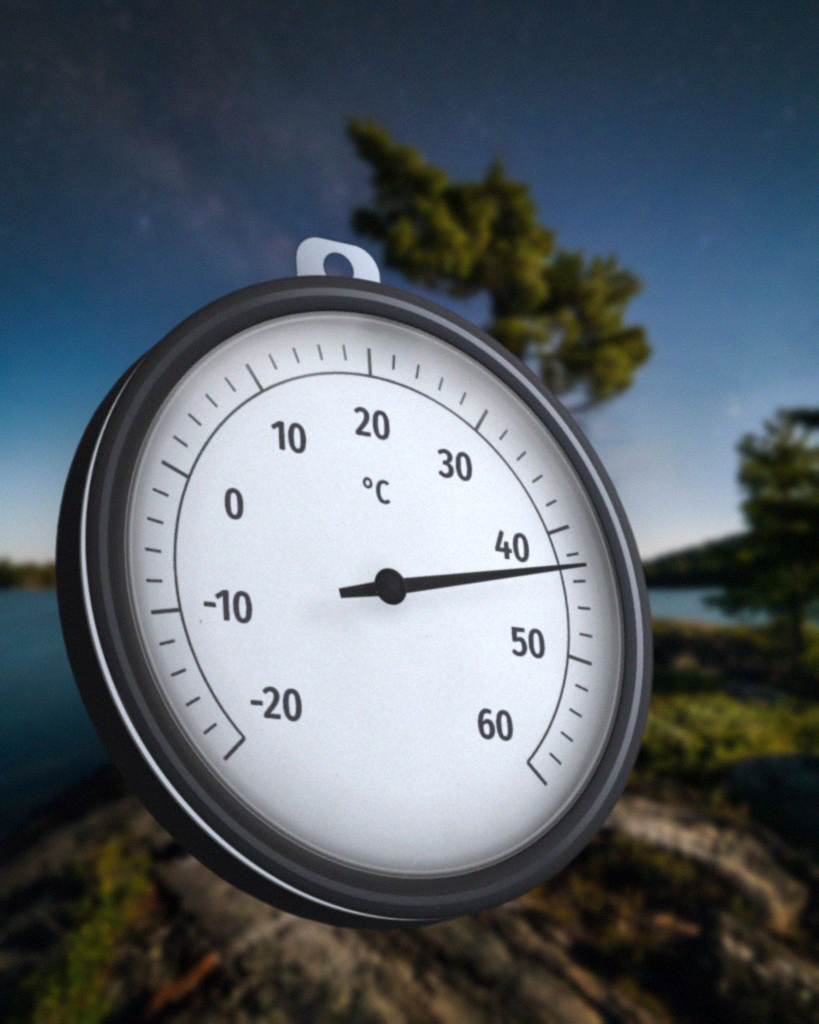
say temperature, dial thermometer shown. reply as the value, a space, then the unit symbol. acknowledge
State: 43 °C
